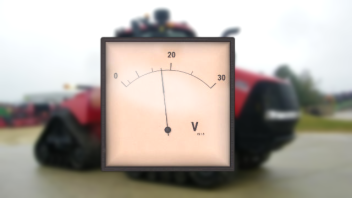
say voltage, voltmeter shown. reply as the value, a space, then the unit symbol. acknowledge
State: 17.5 V
